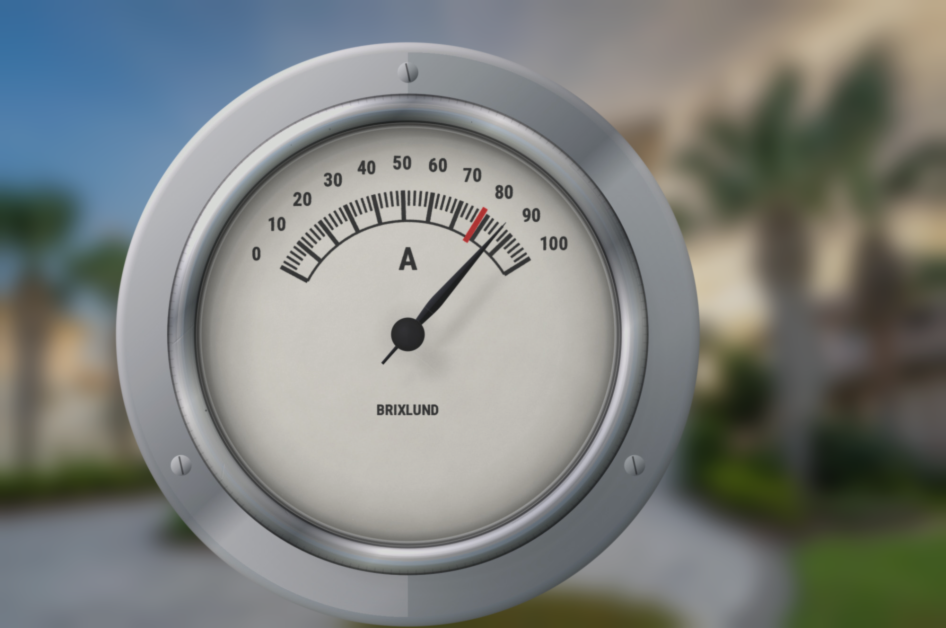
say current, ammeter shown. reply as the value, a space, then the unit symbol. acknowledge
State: 86 A
